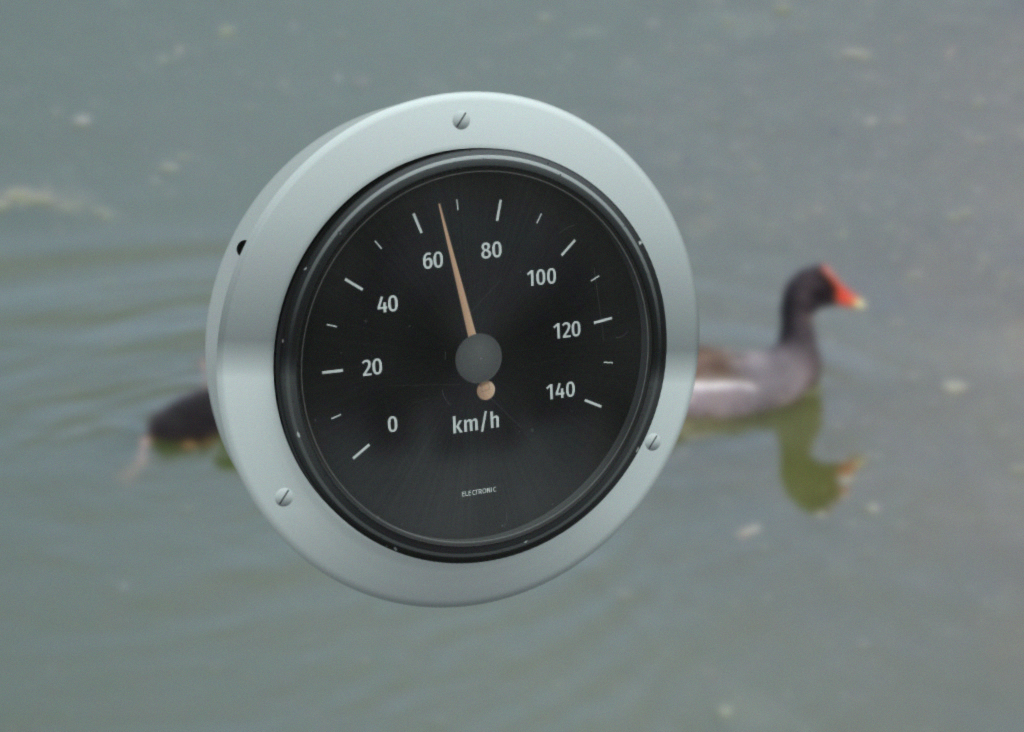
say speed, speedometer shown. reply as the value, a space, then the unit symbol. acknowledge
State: 65 km/h
